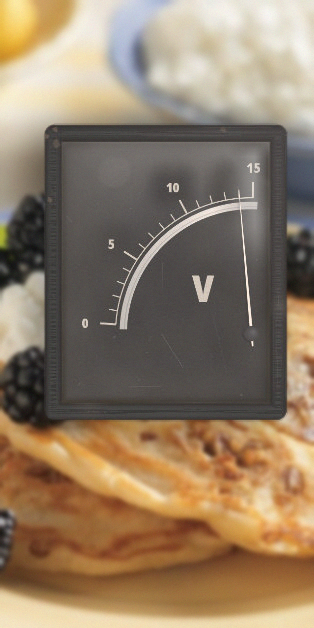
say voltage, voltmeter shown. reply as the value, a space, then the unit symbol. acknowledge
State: 14 V
